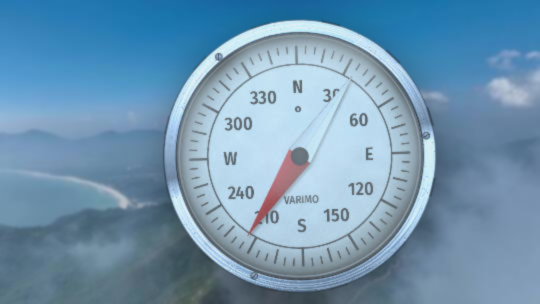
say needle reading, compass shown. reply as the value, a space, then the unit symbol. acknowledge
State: 215 °
